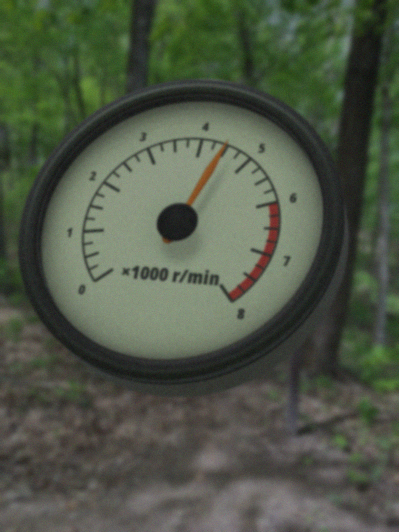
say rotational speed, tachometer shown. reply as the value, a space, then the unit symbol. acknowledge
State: 4500 rpm
